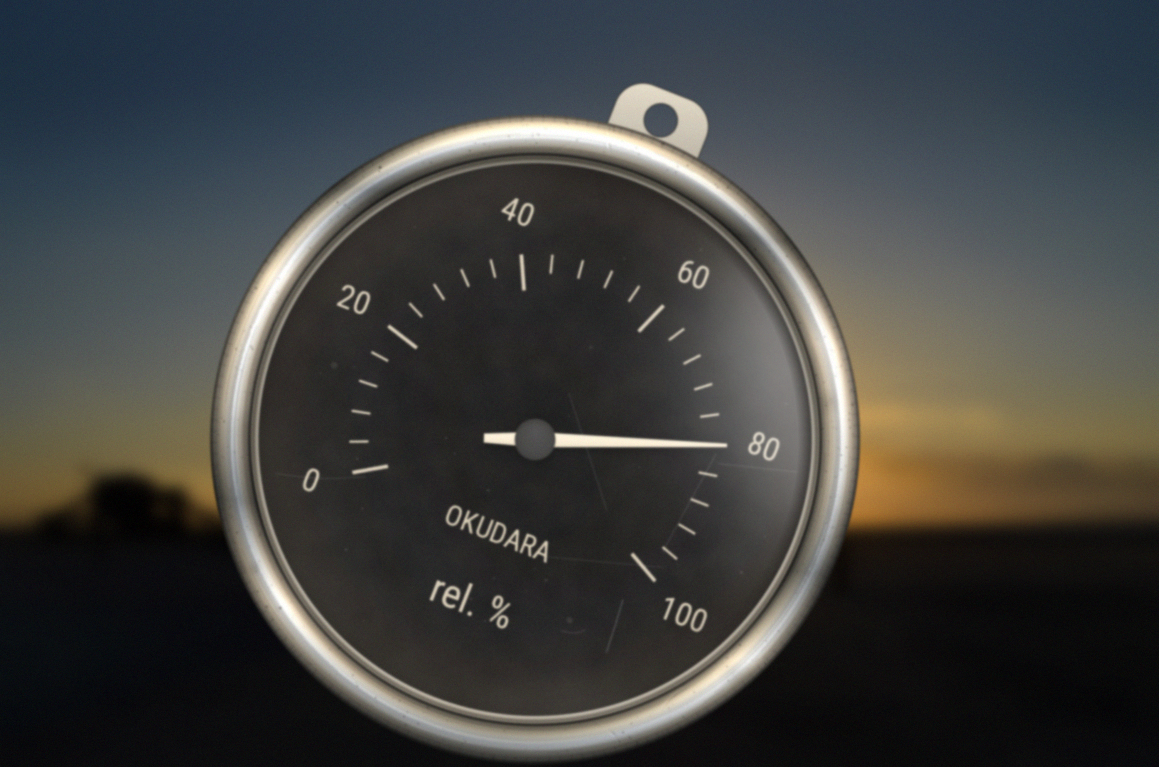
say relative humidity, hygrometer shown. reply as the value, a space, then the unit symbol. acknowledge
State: 80 %
